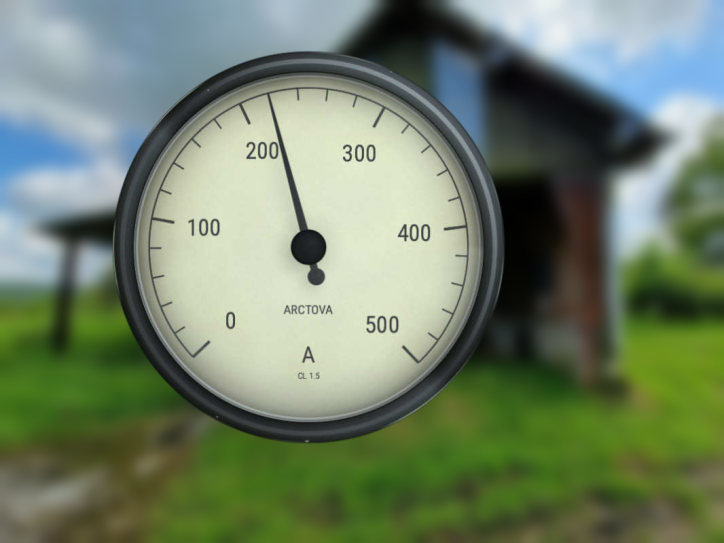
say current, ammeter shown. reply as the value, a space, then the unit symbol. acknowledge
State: 220 A
